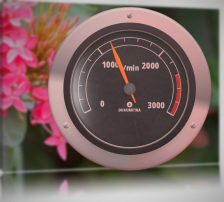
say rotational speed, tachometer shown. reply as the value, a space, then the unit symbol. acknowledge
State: 1200 rpm
